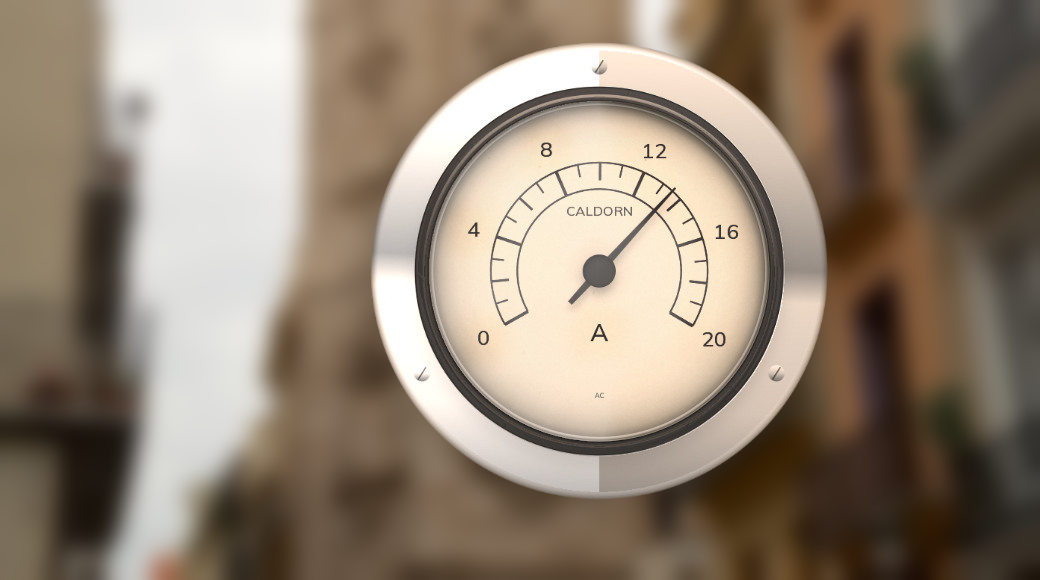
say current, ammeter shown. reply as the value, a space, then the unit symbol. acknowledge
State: 13.5 A
